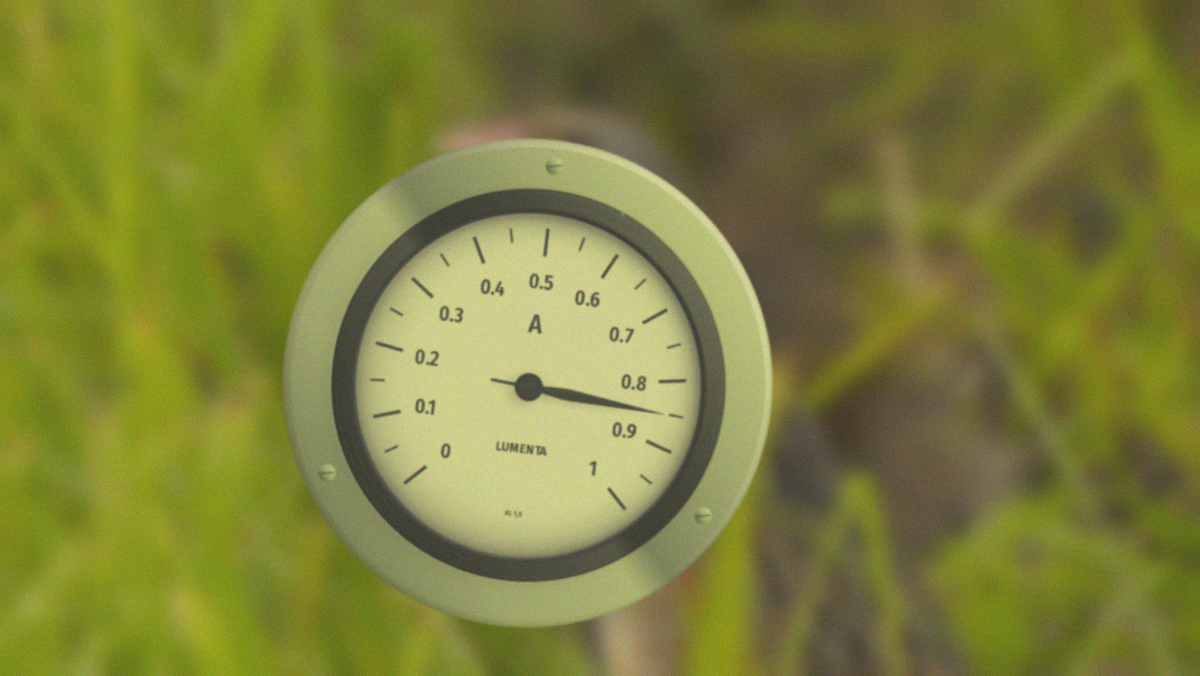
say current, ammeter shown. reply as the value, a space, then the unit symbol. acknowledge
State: 0.85 A
